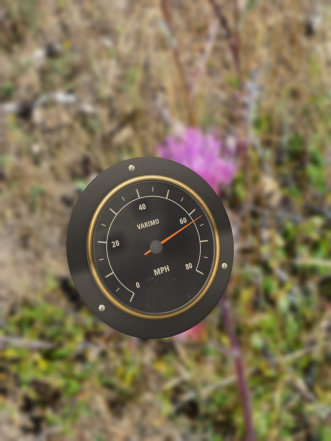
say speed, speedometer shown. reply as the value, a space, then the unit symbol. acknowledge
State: 62.5 mph
